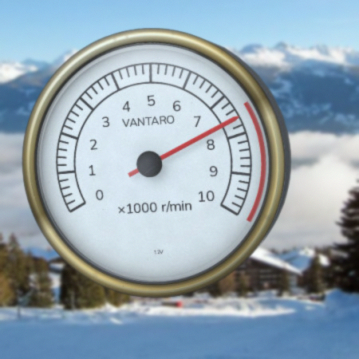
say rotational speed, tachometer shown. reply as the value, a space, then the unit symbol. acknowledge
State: 7600 rpm
